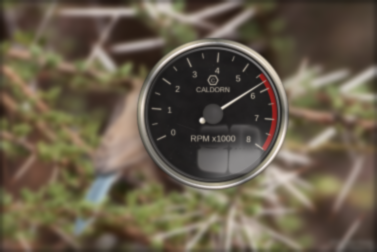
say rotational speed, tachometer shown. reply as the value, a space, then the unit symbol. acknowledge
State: 5750 rpm
